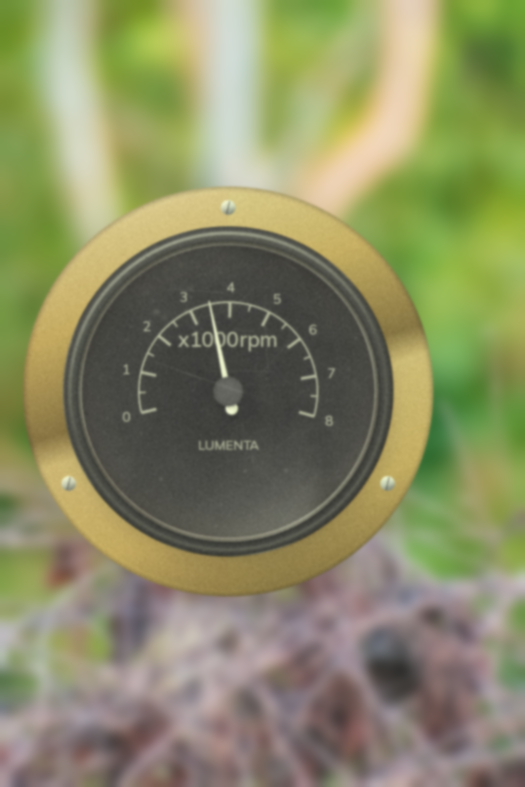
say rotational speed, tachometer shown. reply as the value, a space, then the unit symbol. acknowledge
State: 3500 rpm
